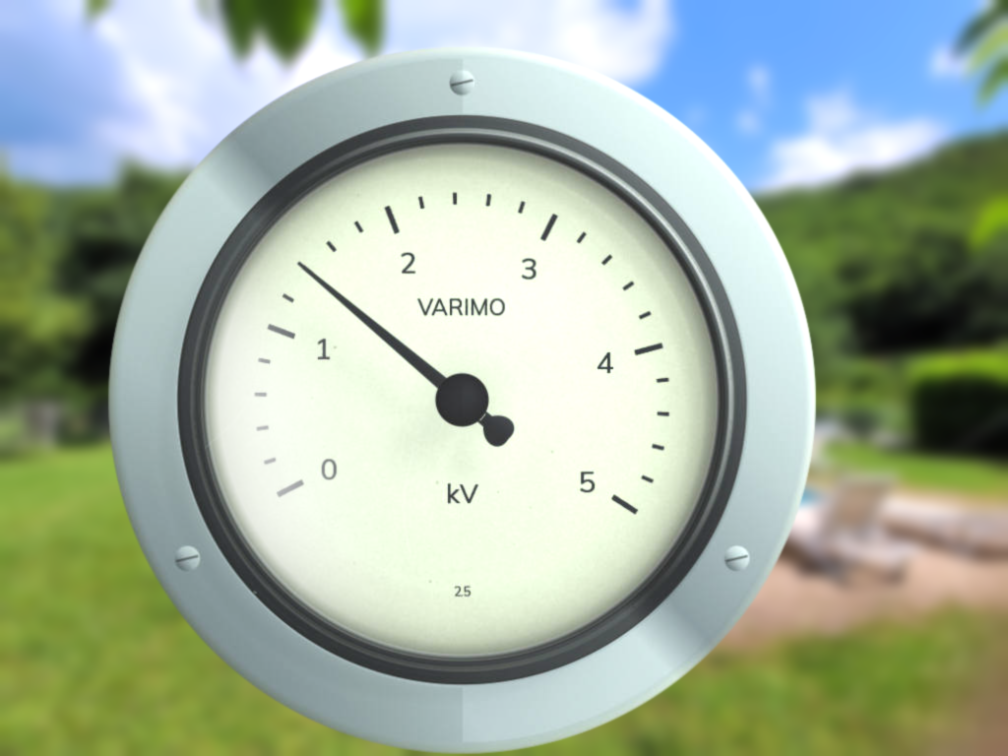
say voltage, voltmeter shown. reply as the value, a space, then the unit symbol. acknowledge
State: 1.4 kV
